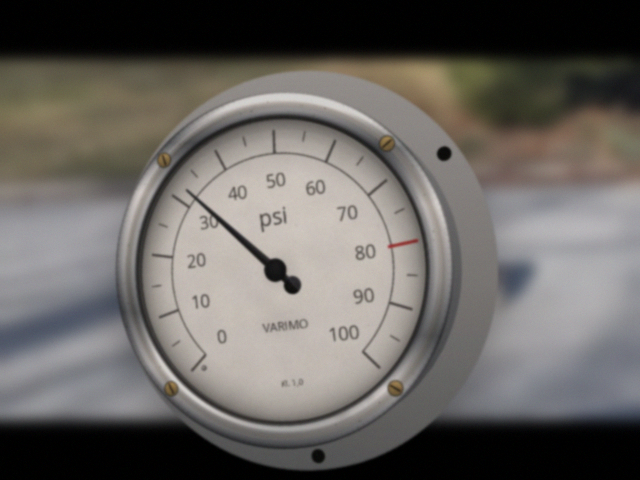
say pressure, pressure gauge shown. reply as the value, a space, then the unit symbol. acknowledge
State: 32.5 psi
